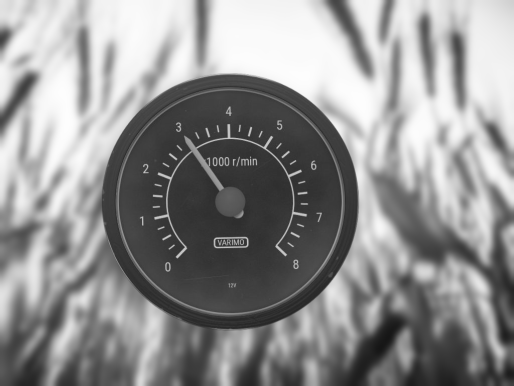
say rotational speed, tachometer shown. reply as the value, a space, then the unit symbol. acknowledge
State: 3000 rpm
